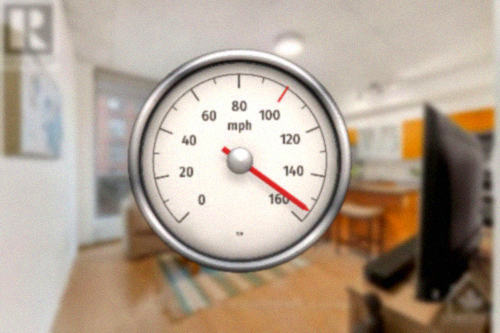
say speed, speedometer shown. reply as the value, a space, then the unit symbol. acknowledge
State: 155 mph
